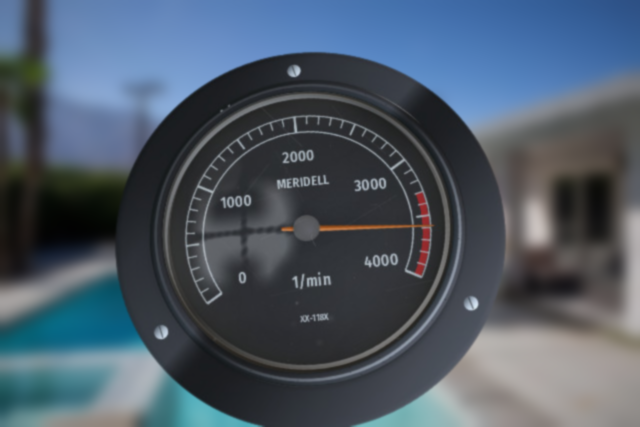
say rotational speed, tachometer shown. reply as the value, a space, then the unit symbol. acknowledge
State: 3600 rpm
